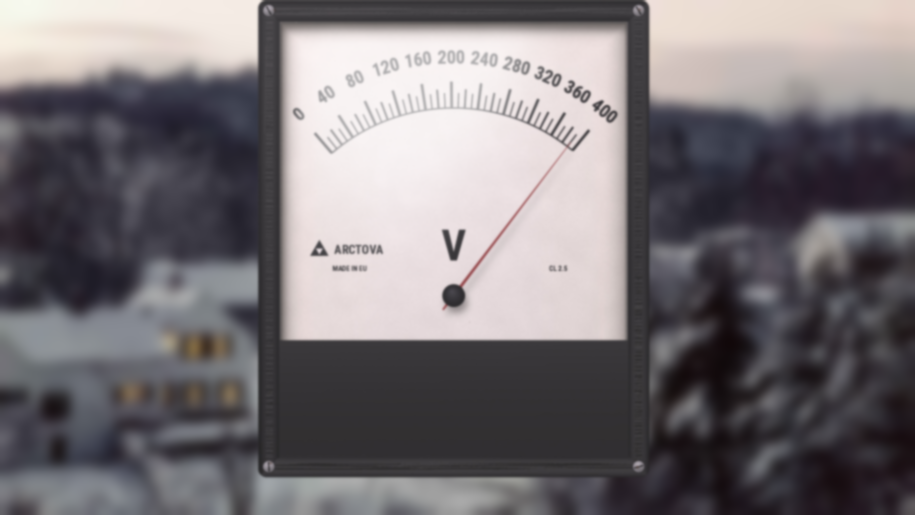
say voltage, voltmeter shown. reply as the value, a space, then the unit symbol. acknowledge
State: 390 V
